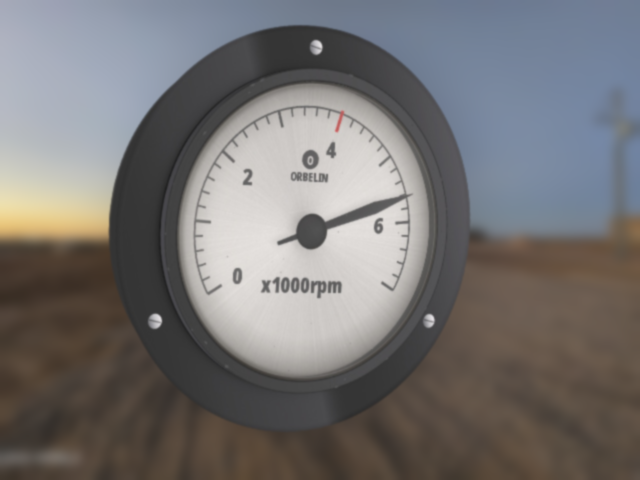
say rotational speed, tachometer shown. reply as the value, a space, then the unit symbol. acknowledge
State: 5600 rpm
